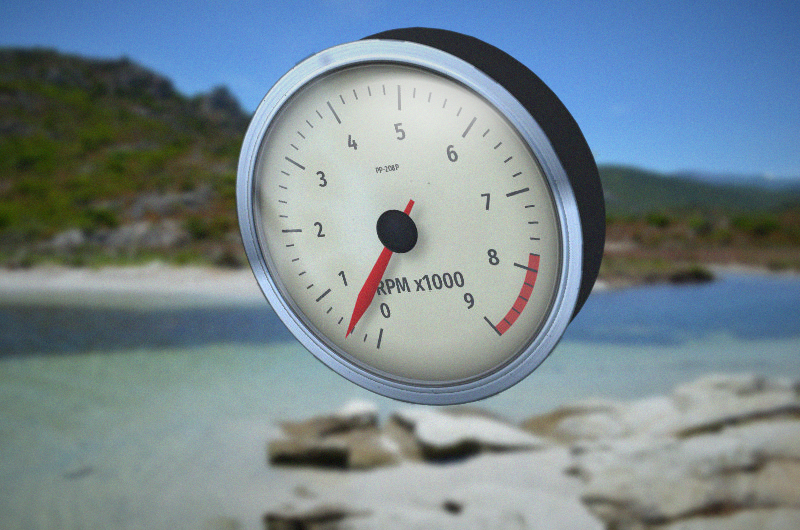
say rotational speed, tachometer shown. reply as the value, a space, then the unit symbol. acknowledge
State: 400 rpm
